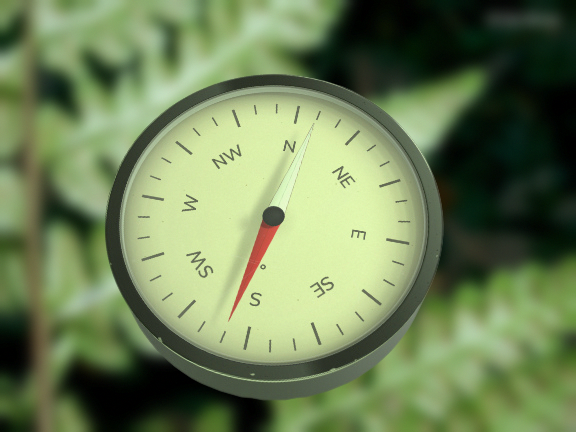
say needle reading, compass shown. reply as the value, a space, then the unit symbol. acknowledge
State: 190 °
